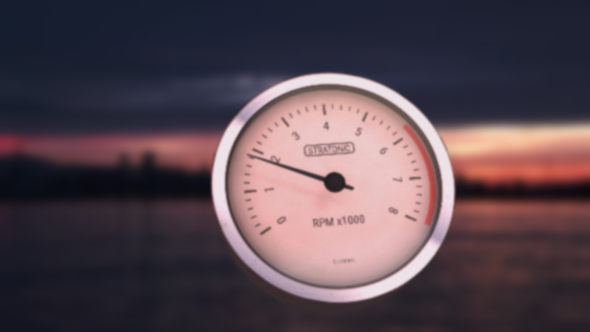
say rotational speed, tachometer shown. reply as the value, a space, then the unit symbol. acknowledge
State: 1800 rpm
